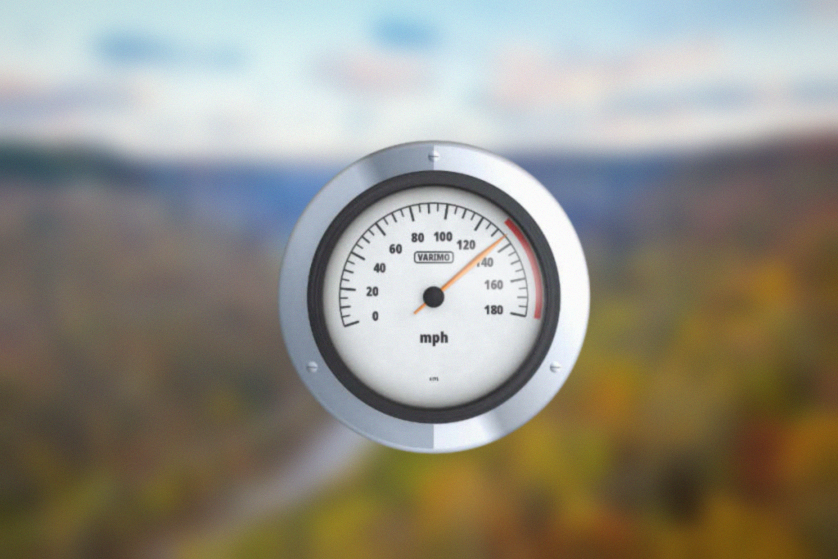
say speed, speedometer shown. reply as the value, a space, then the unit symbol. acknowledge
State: 135 mph
